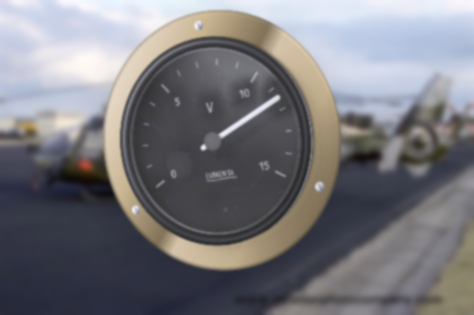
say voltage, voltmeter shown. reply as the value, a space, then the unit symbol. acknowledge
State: 11.5 V
